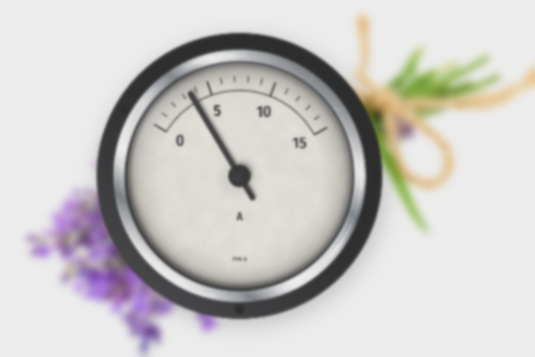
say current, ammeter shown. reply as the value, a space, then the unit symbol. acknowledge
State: 3.5 A
